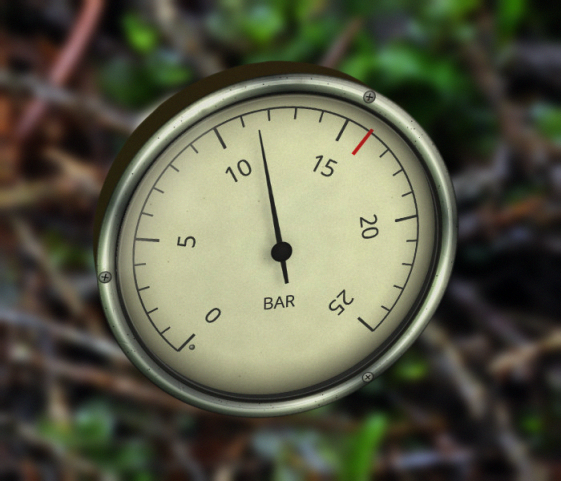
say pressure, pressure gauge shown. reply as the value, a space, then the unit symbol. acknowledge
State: 11.5 bar
